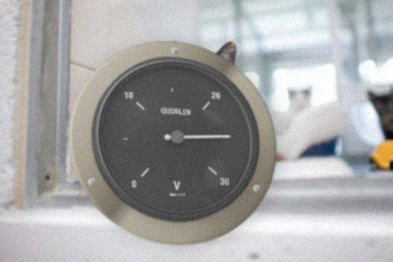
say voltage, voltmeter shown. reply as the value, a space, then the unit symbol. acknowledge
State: 25 V
